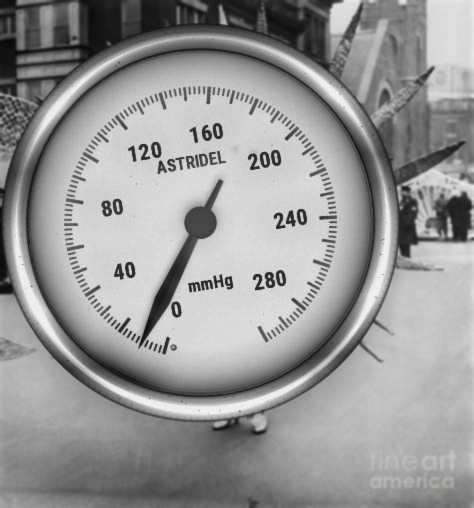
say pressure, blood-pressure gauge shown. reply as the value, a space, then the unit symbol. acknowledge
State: 10 mmHg
